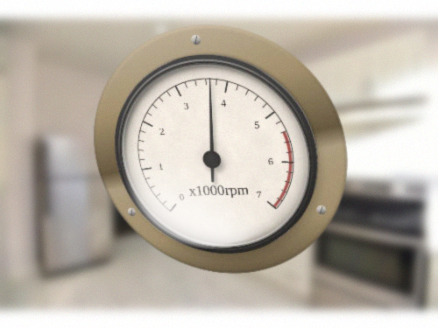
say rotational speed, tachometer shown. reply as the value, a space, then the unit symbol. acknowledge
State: 3700 rpm
